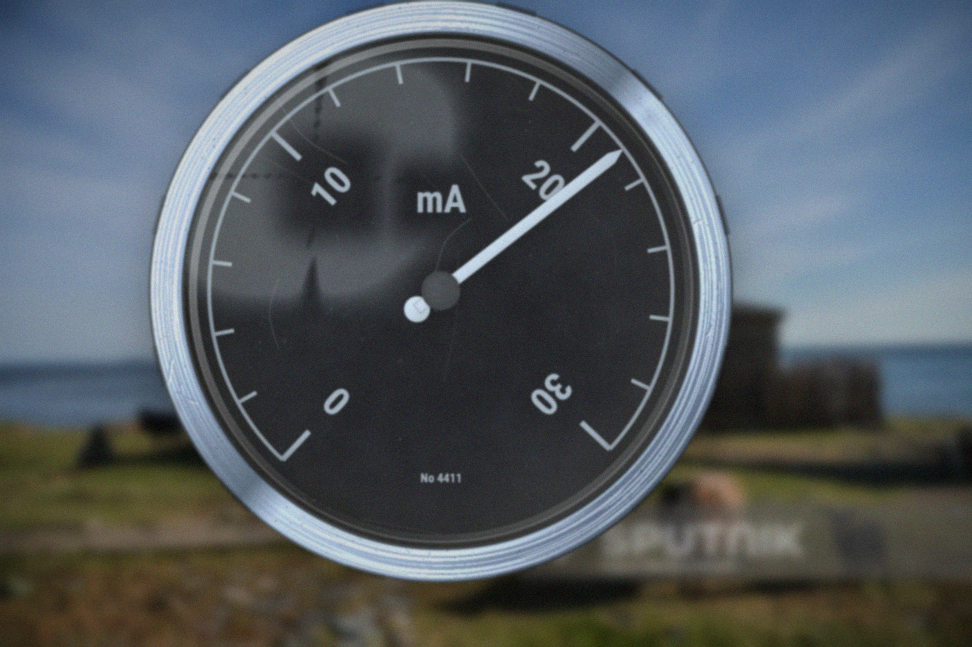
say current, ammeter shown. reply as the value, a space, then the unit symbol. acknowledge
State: 21 mA
